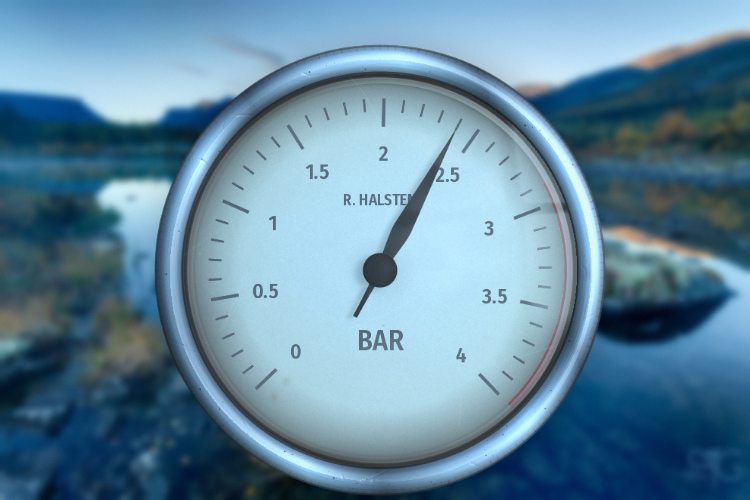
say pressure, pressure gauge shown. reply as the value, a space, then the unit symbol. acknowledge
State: 2.4 bar
